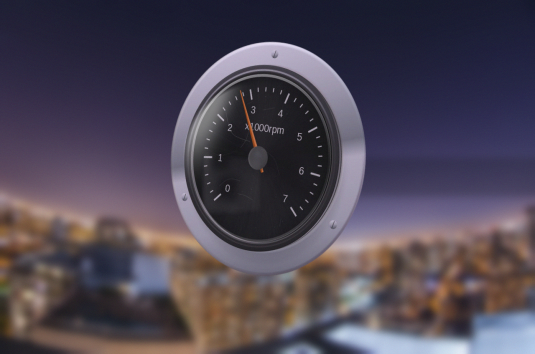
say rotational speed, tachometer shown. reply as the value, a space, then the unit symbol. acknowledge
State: 2800 rpm
